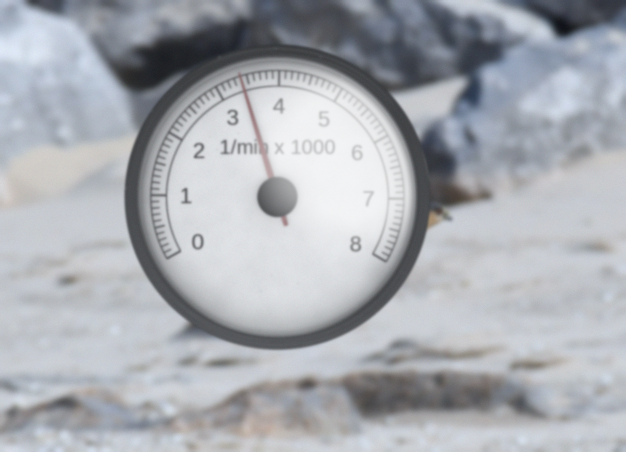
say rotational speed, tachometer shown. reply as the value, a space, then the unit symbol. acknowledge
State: 3400 rpm
